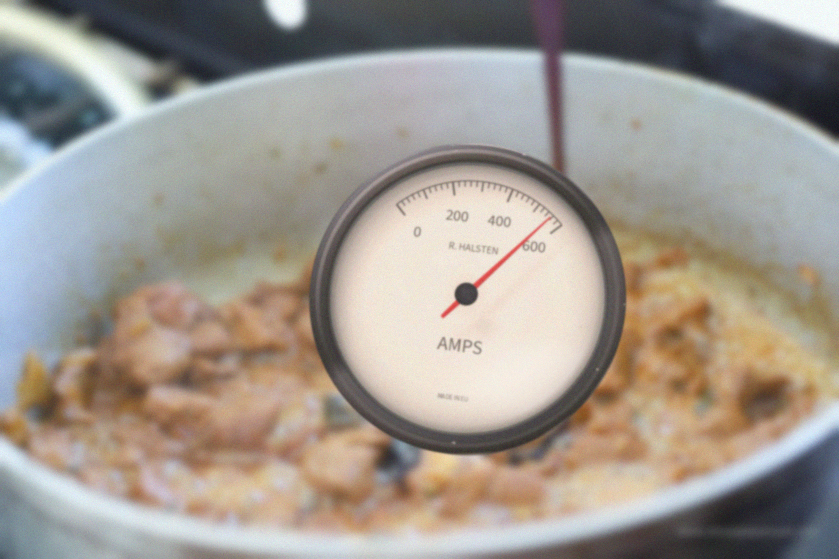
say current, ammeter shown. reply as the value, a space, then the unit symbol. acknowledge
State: 560 A
